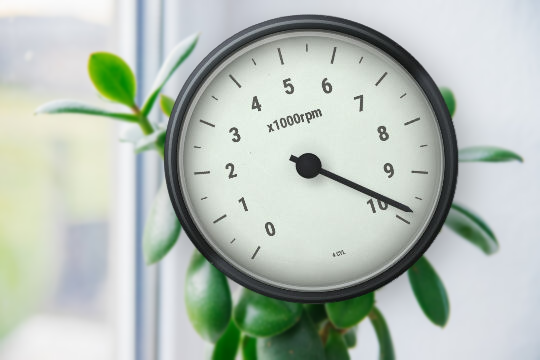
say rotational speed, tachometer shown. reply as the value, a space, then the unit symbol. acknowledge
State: 9750 rpm
